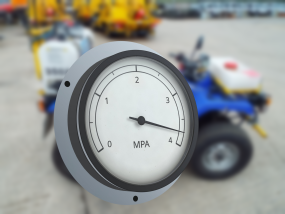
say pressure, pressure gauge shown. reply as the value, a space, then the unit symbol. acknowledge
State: 3.75 MPa
